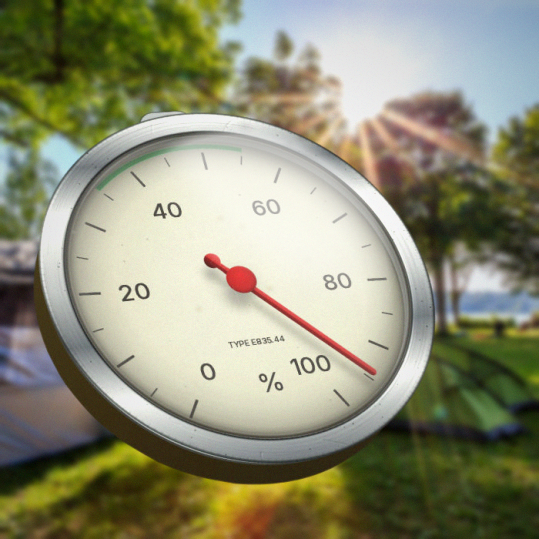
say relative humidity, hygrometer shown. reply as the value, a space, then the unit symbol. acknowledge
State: 95 %
